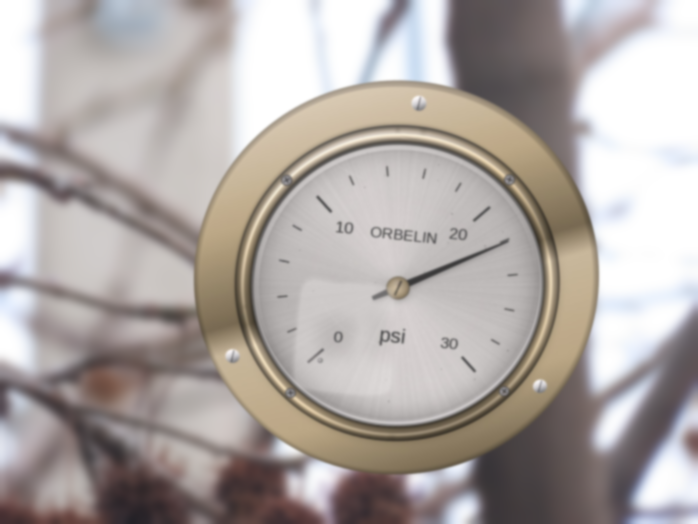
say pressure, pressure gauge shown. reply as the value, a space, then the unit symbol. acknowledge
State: 22 psi
